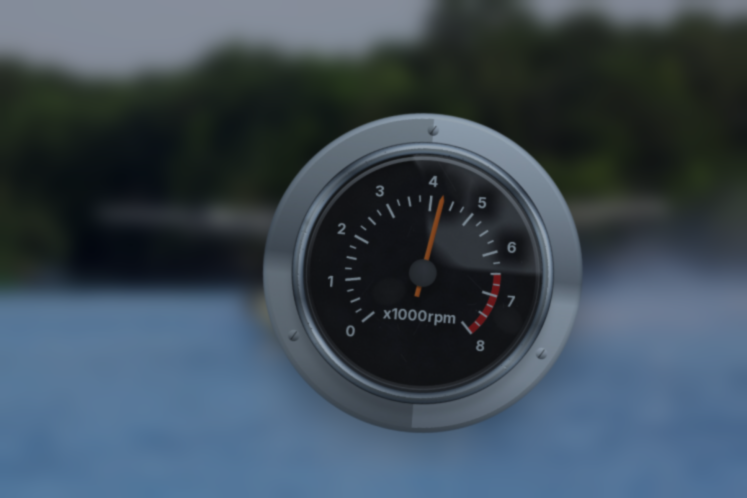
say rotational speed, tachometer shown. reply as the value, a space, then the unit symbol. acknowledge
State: 4250 rpm
